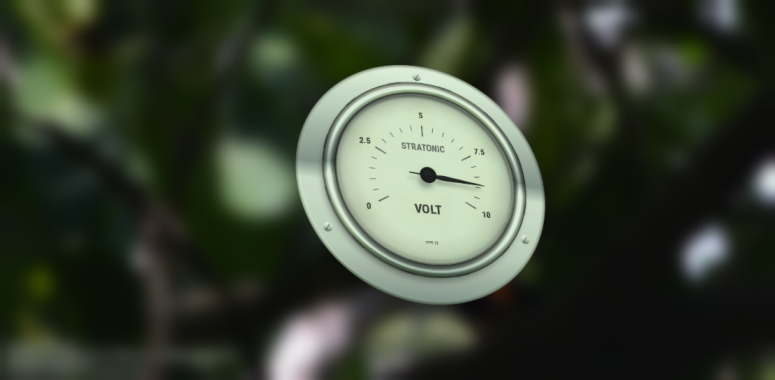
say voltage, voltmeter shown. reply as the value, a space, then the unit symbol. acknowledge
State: 9 V
